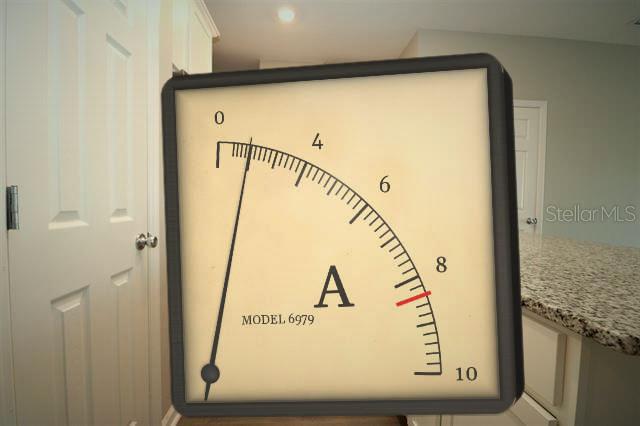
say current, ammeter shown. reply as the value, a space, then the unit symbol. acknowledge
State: 2 A
